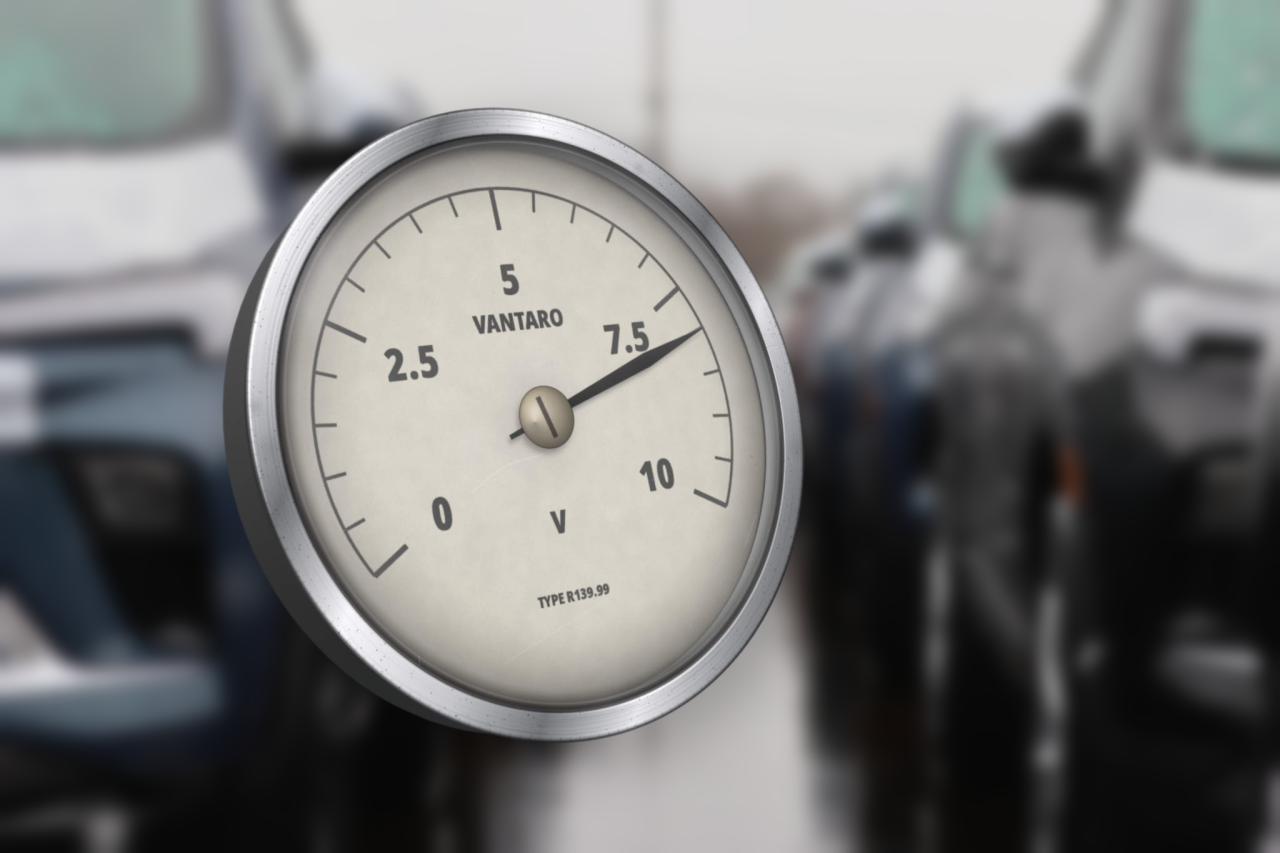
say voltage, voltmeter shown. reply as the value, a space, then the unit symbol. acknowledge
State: 8 V
